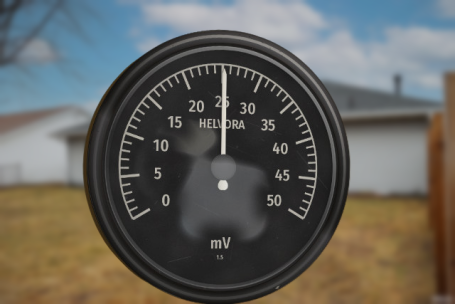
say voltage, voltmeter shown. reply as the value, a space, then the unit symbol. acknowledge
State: 25 mV
